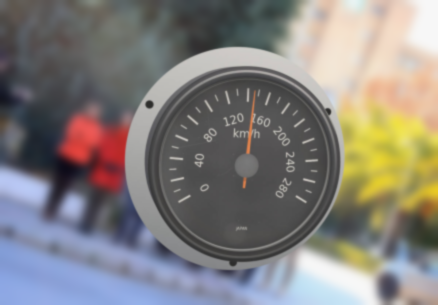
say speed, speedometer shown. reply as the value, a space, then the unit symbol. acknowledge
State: 145 km/h
